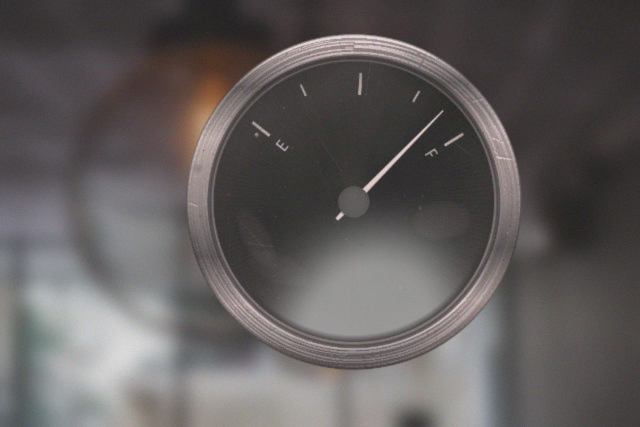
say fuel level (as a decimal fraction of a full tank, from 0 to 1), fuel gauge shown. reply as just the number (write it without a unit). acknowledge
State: 0.875
